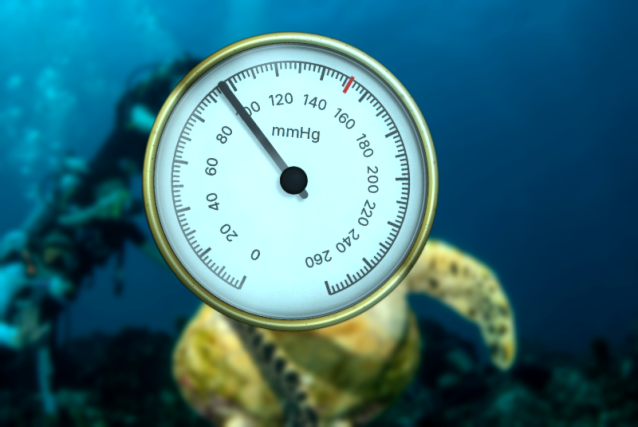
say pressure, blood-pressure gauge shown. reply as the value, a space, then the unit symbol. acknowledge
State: 96 mmHg
